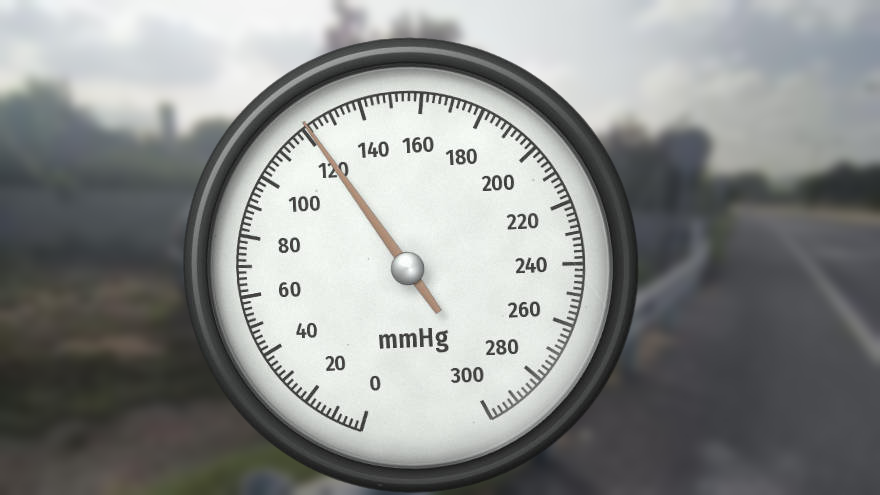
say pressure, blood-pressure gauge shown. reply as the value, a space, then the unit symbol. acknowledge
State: 122 mmHg
